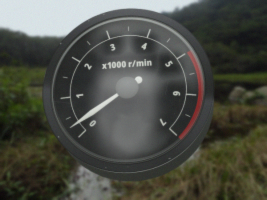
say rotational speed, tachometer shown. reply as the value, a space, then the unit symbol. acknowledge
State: 250 rpm
